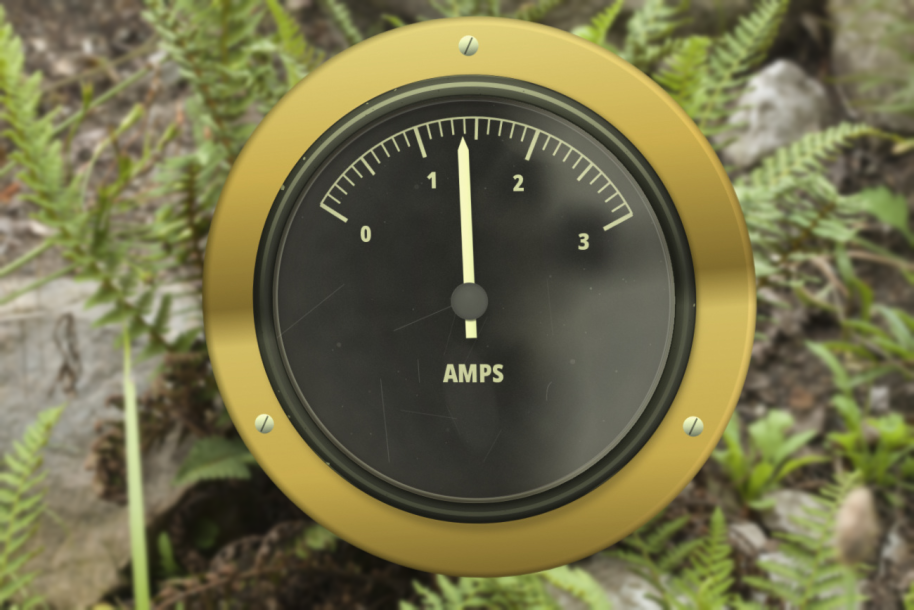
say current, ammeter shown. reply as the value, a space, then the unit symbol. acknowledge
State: 1.4 A
